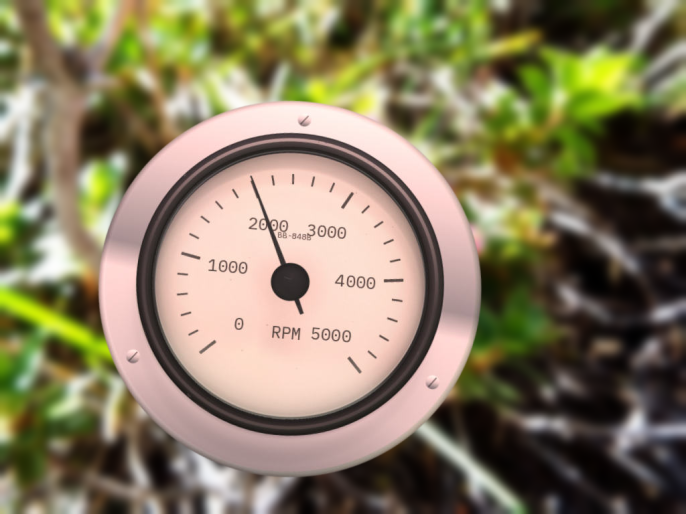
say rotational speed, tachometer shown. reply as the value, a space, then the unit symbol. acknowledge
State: 2000 rpm
